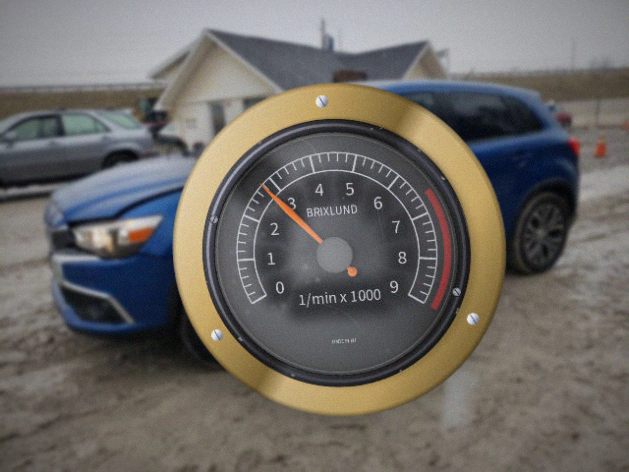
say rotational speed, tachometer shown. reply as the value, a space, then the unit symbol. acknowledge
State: 2800 rpm
